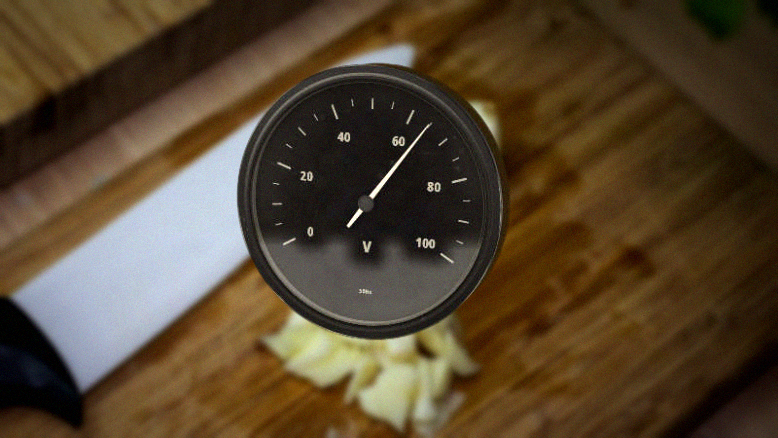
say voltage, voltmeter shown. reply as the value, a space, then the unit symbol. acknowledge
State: 65 V
